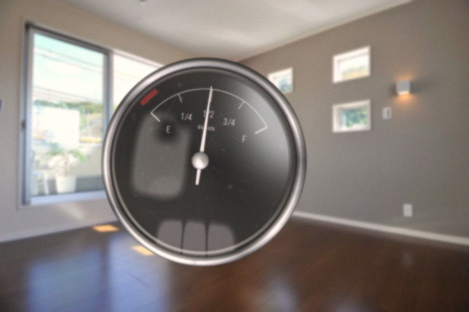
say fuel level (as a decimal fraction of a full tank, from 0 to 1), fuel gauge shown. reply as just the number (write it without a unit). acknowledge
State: 0.5
